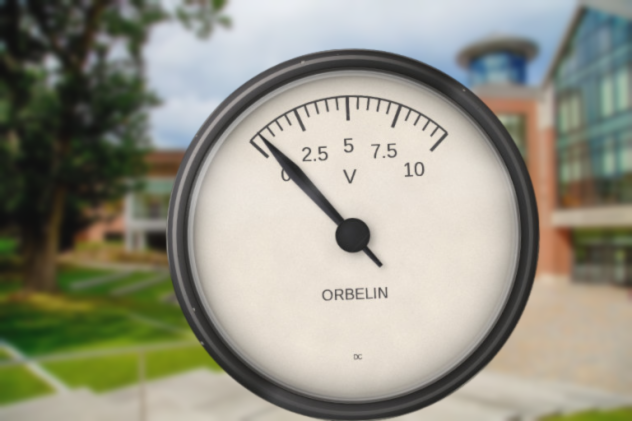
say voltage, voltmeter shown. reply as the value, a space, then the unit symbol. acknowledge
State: 0.5 V
